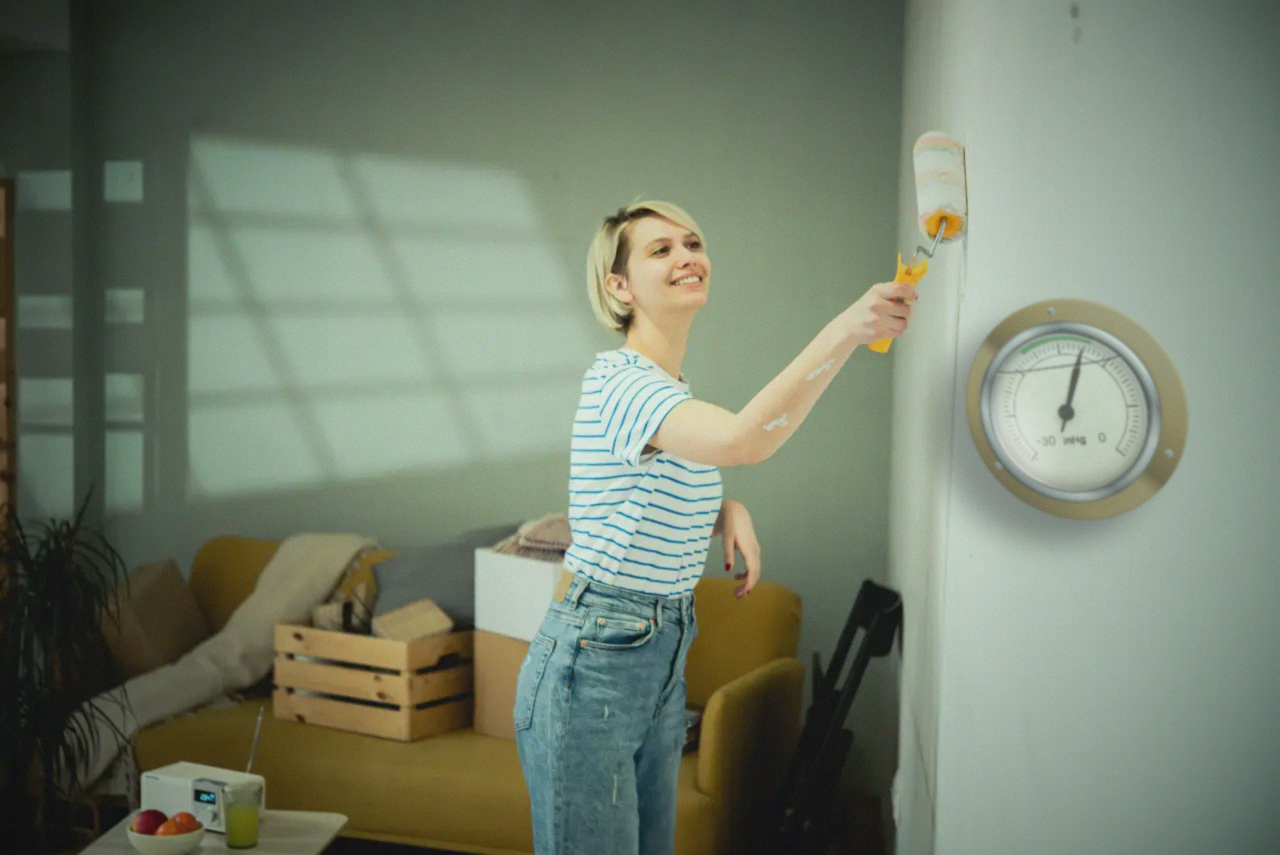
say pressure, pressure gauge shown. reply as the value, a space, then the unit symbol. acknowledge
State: -12.5 inHg
